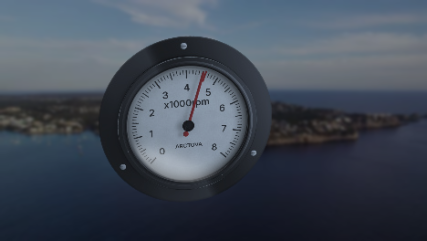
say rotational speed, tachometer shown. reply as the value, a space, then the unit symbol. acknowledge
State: 4500 rpm
